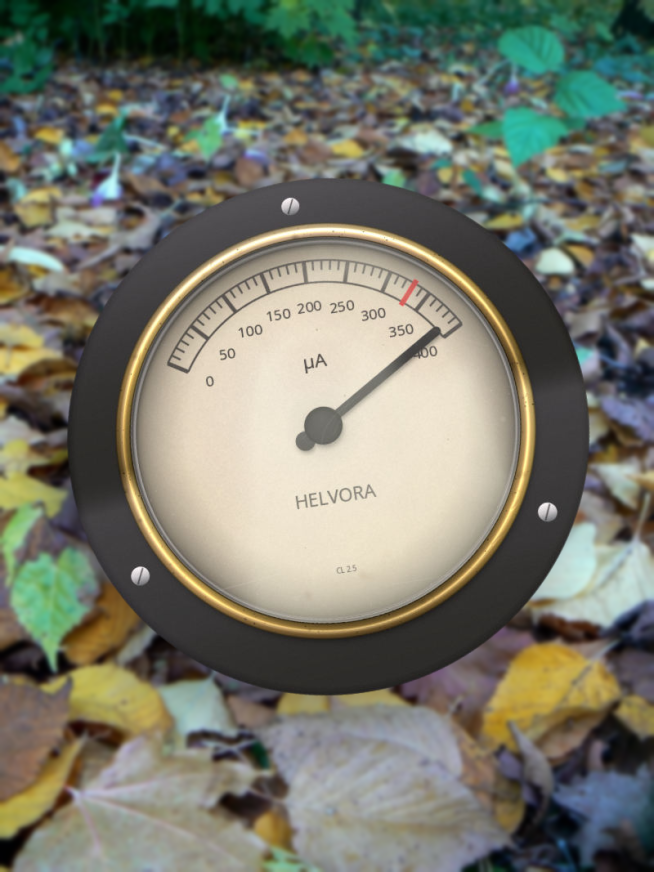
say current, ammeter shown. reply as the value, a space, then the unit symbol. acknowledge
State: 390 µA
